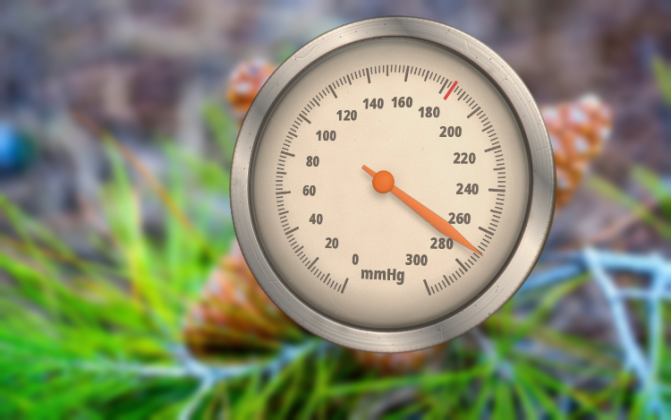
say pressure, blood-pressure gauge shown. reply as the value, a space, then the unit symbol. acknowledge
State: 270 mmHg
